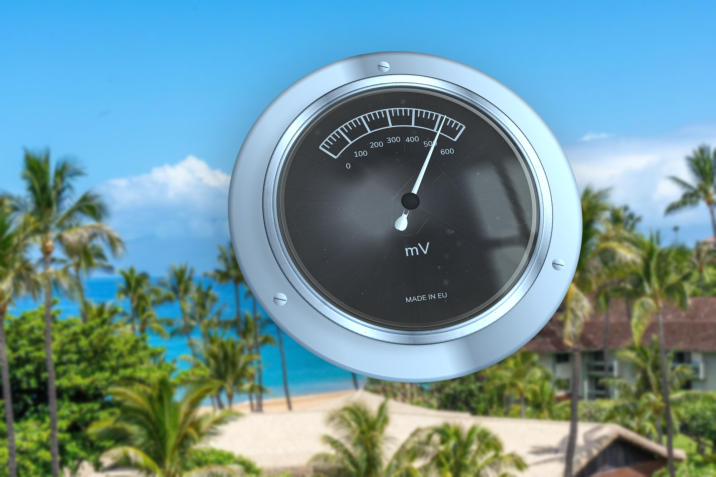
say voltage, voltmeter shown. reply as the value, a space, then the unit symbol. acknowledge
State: 520 mV
